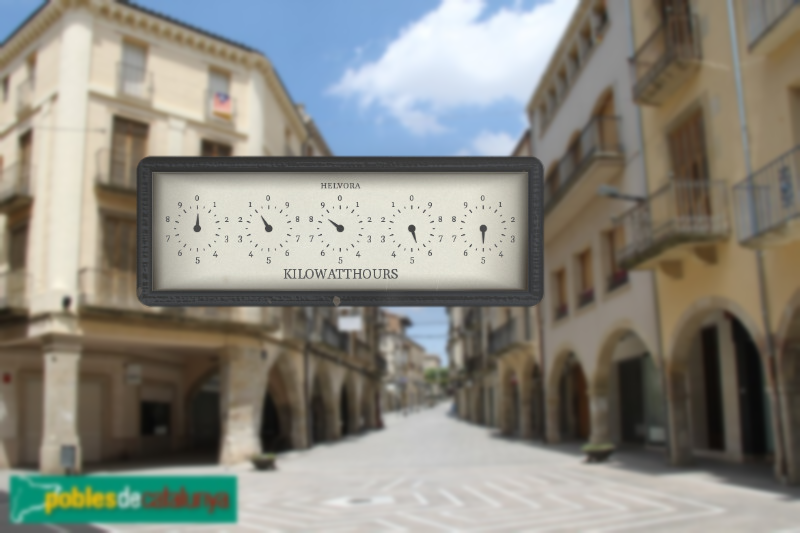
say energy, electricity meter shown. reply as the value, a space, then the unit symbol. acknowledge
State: 855 kWh
